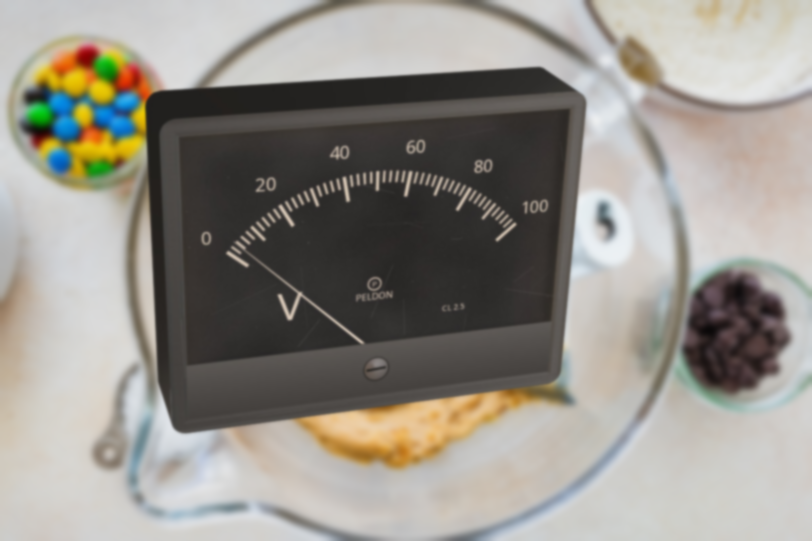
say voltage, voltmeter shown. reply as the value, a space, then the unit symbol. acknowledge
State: 4 V
